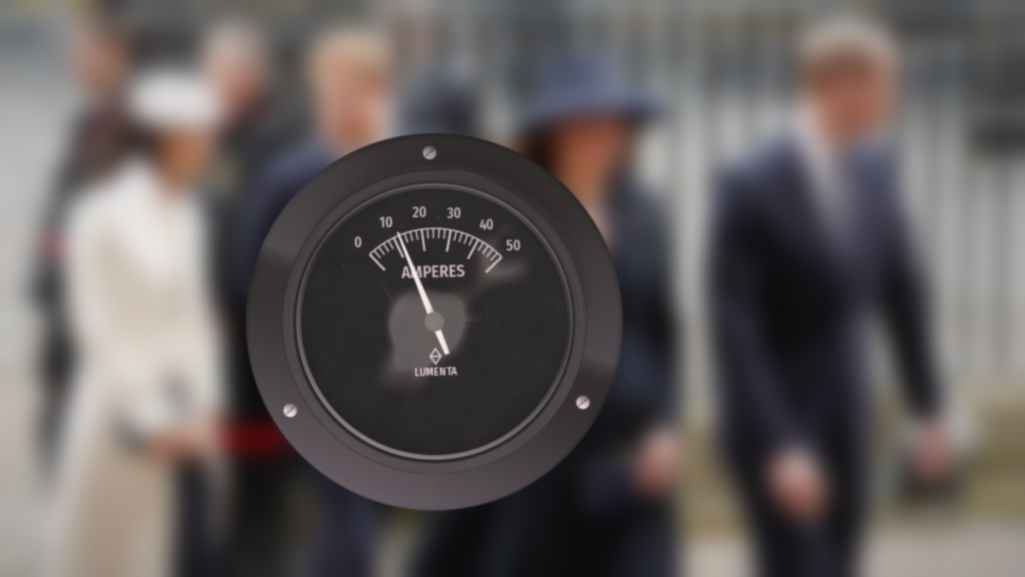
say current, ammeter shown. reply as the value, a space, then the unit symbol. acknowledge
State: 12 A
